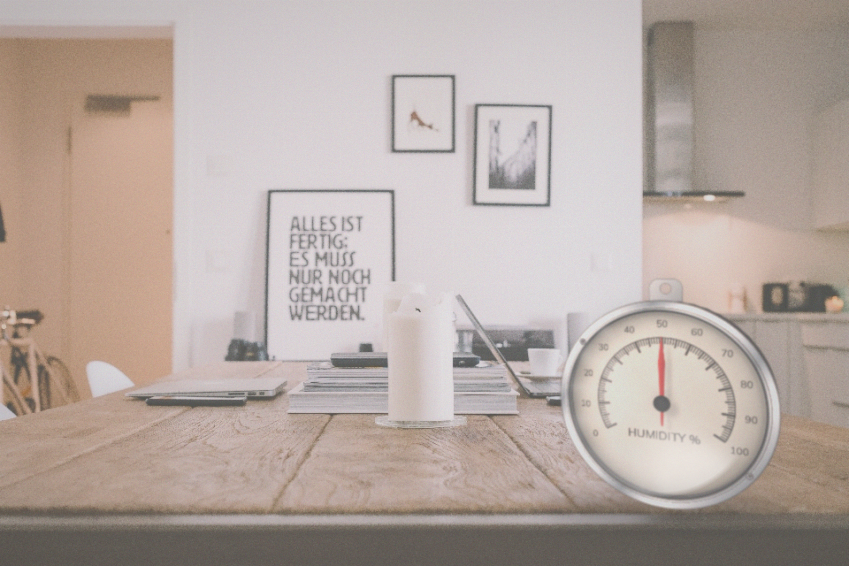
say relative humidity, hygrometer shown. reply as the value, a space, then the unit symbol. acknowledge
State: 50 %
